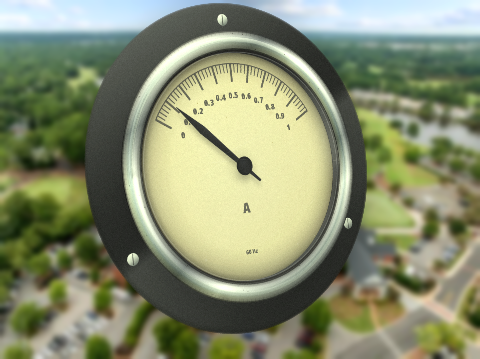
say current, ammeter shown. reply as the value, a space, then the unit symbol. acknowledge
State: 0.1 A
